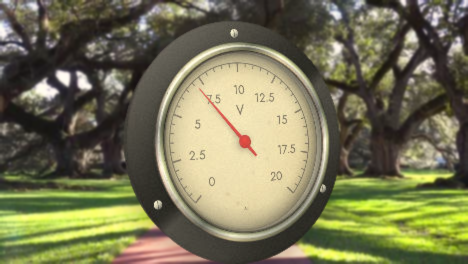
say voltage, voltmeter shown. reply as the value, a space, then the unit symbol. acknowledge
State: 7 V
